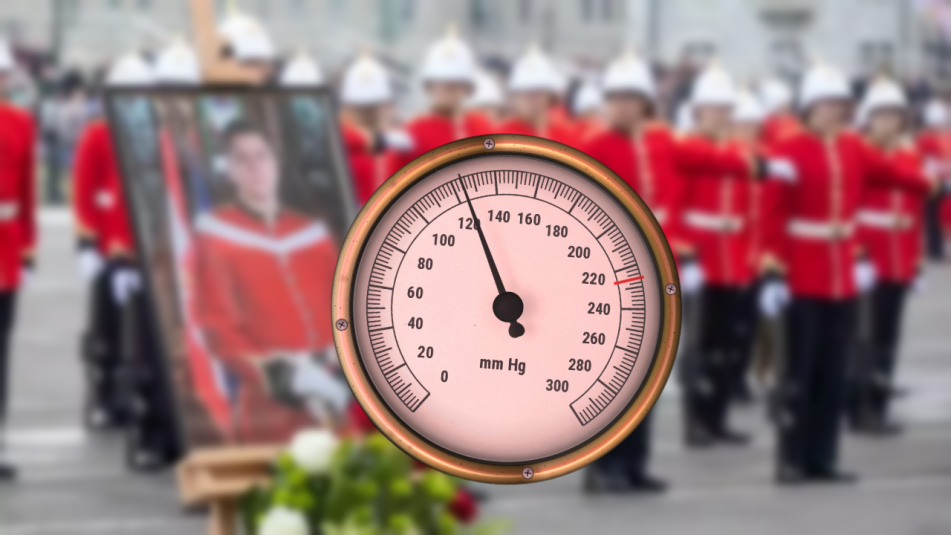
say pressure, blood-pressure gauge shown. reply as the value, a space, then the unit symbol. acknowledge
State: 124 mmHg
